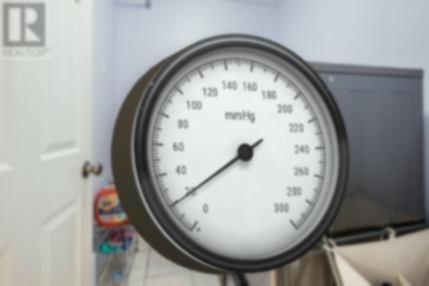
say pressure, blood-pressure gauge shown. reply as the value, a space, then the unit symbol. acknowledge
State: 20 mmHg
